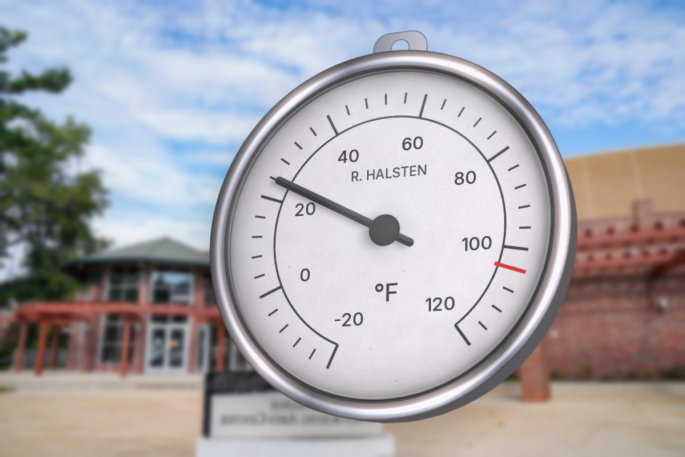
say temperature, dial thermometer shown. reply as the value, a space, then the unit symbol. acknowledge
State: 24 °F
